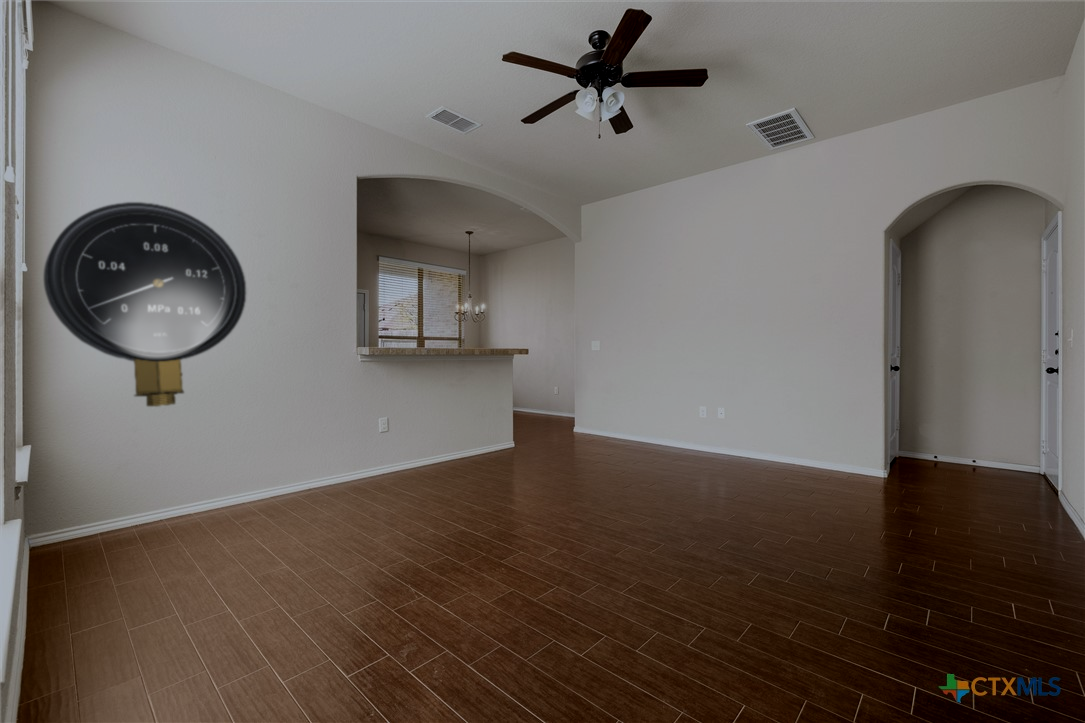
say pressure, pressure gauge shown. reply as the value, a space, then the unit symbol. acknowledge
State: 0.01 MPa
